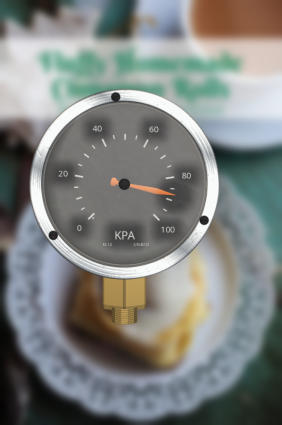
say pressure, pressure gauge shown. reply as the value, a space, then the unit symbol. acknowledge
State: 87.5 kPa
